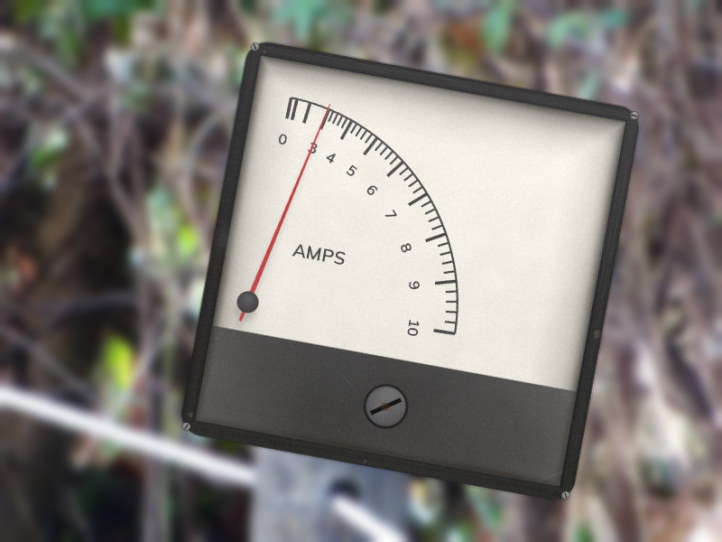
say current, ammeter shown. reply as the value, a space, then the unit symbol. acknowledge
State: 3 A
